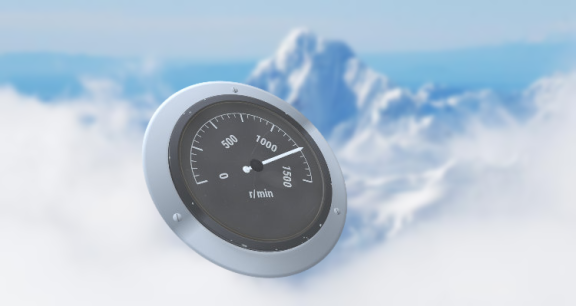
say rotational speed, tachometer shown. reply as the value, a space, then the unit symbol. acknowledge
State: 1250 rpm
